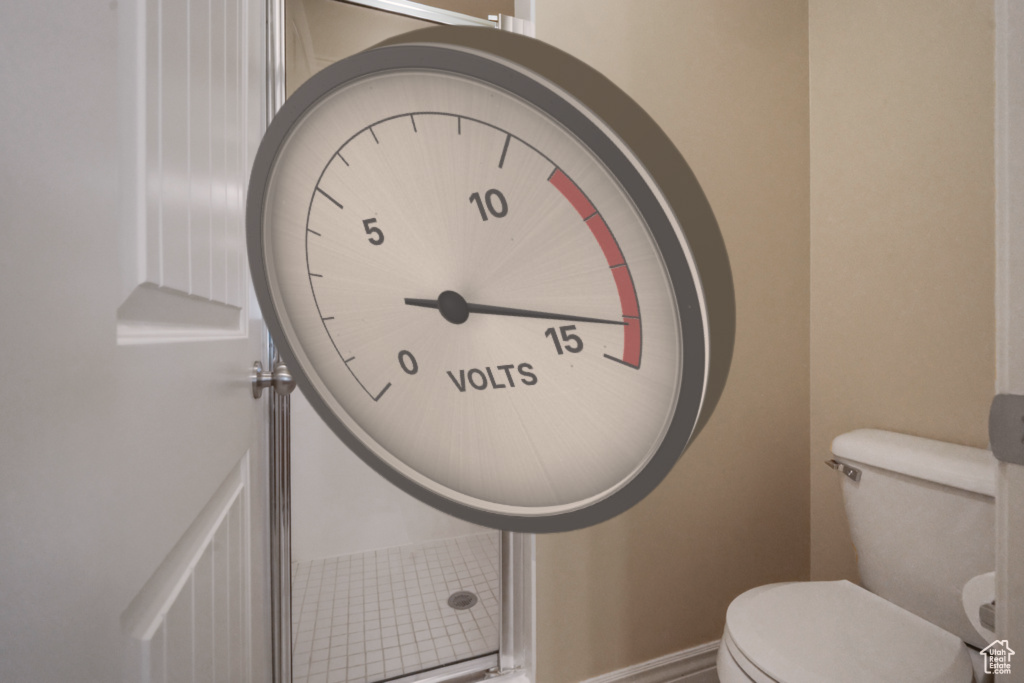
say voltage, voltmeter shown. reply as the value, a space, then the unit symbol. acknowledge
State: 14 V
